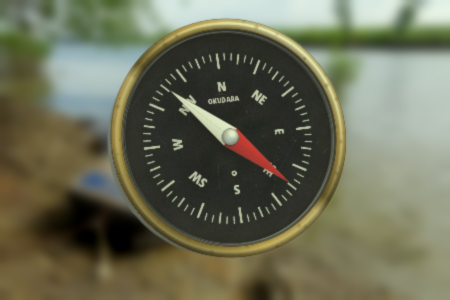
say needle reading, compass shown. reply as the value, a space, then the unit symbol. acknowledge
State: 135 °
